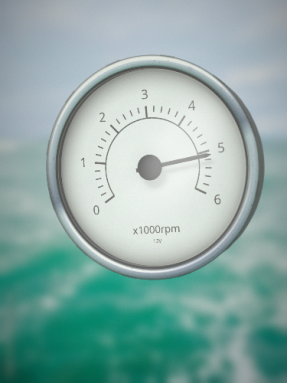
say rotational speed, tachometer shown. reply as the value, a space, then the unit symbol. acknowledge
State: 5100 rpm
